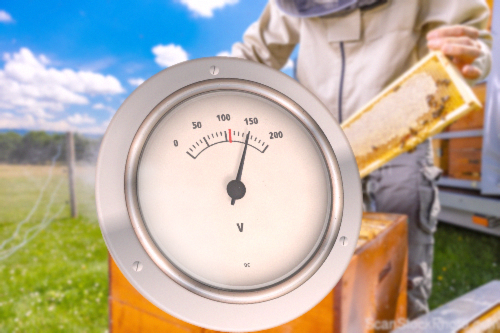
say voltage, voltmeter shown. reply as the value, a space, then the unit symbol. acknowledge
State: 150 V
